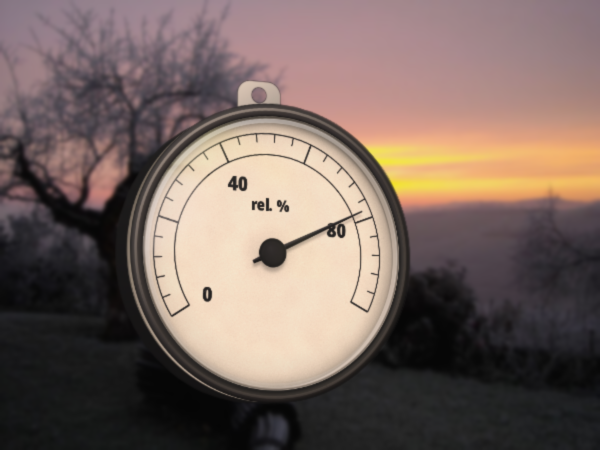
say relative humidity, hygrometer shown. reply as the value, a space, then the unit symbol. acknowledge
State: 78 %
